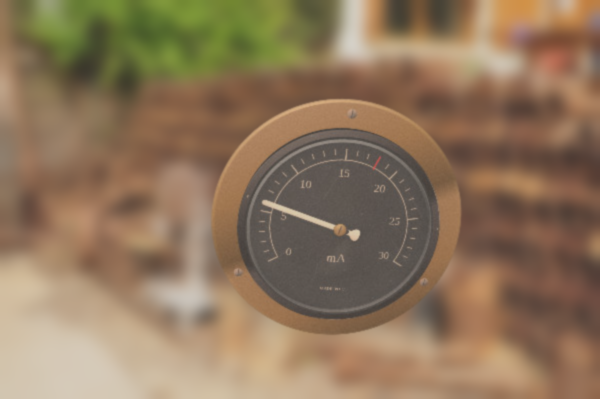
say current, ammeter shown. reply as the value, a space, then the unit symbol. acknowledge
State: 6 mA
